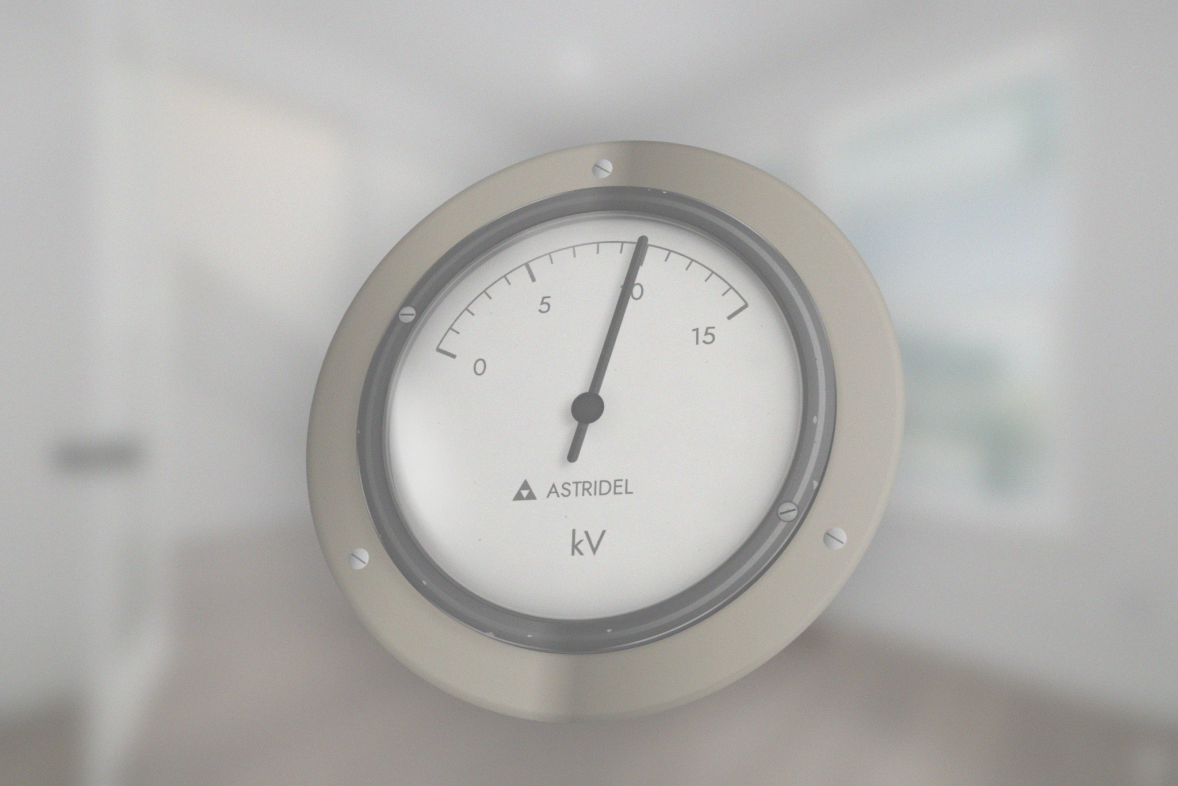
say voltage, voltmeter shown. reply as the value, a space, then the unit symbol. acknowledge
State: 10 kV
